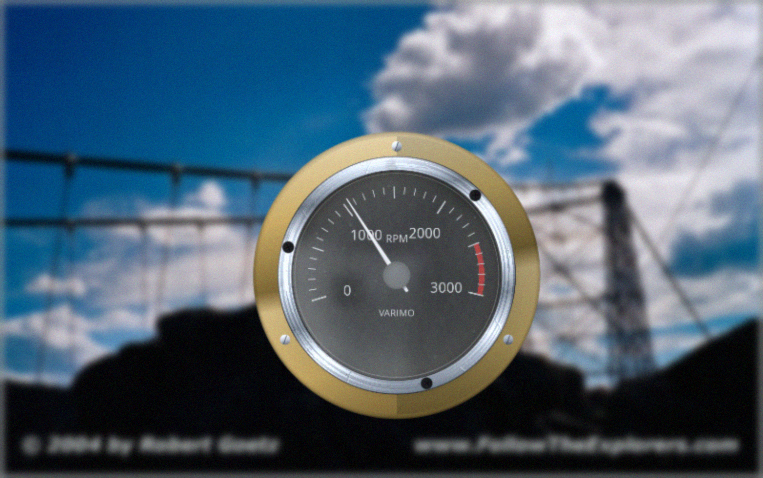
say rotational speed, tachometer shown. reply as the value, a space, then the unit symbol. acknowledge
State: 1050 rpm
